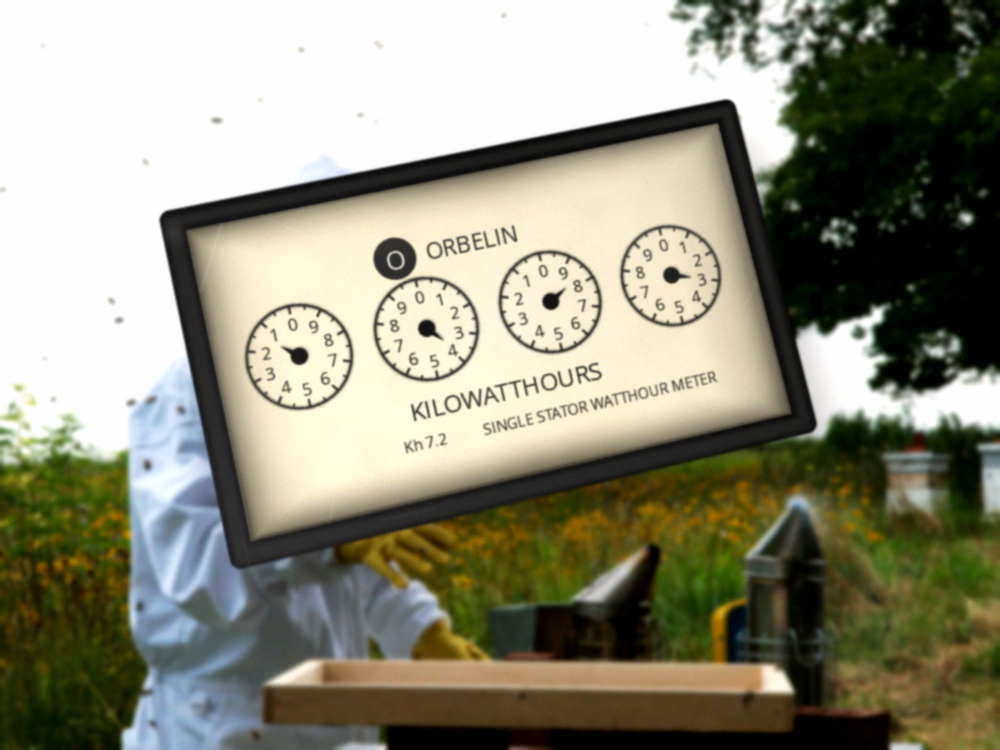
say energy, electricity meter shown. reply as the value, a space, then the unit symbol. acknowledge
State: 1383 kWh
